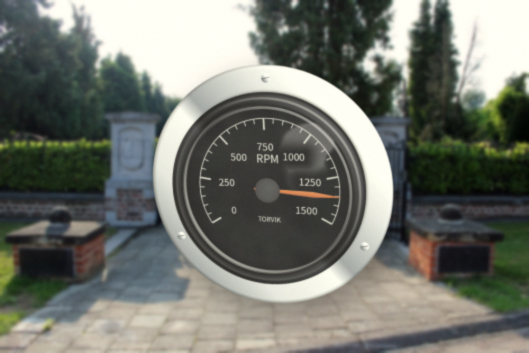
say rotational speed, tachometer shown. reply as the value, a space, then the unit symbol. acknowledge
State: 1350 rpm
